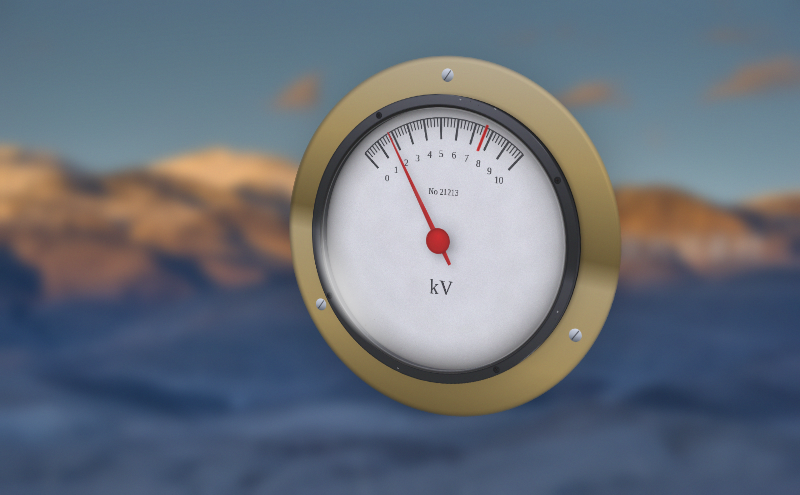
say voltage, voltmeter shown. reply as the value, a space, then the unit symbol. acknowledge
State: 2 kV
